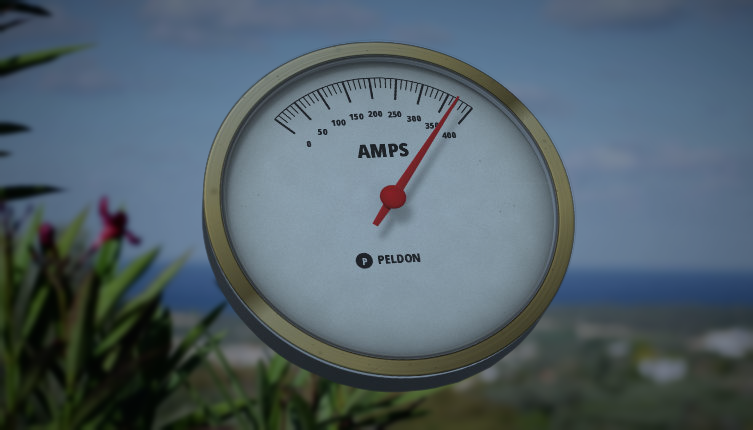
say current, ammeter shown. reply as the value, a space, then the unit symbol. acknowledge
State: 370 A
